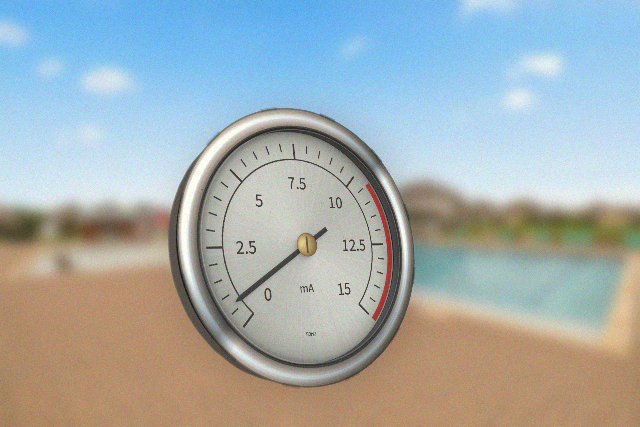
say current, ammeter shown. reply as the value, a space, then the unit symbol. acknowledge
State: 0.75 mA
